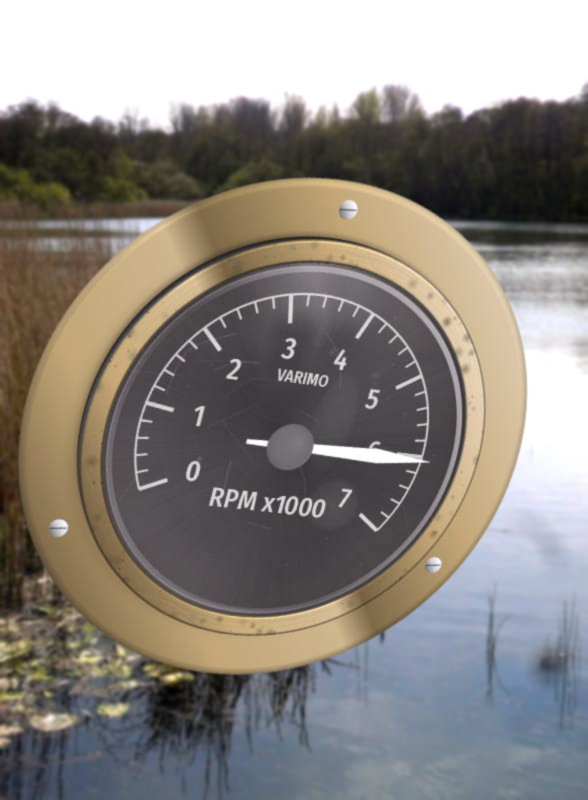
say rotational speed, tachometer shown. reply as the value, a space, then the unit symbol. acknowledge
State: 6000 rpm
